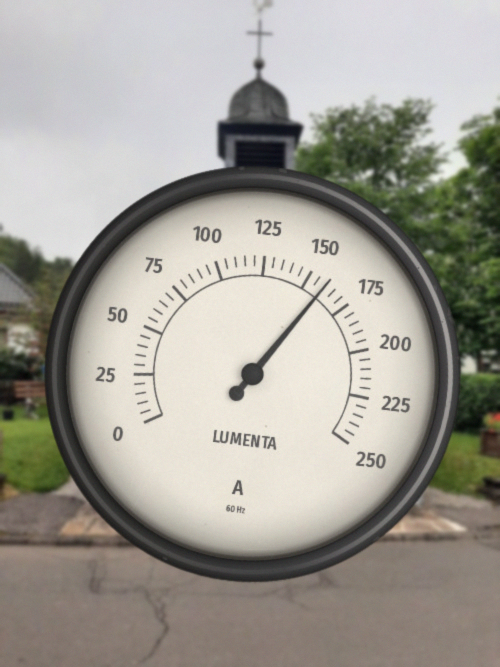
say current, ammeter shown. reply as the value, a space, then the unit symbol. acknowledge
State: 160 A
